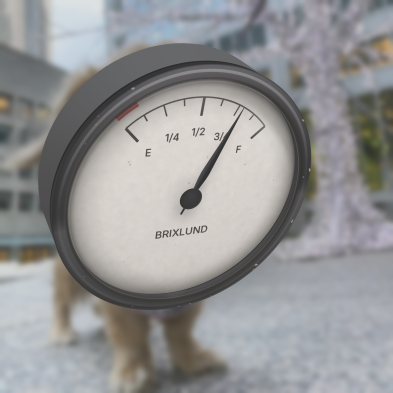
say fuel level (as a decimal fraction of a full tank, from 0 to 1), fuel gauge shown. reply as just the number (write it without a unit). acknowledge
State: 0.75
